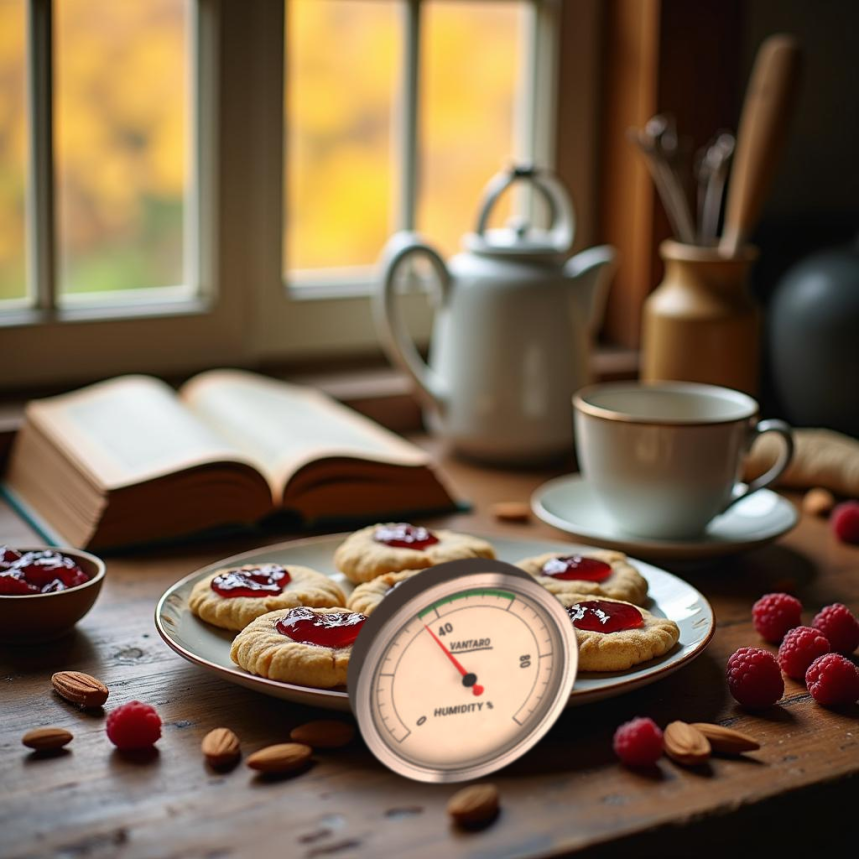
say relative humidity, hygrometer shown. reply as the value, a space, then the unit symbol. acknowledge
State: 36 %
